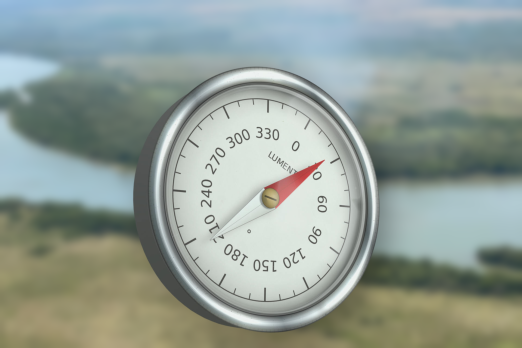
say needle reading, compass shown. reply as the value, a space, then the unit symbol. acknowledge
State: 25 °
